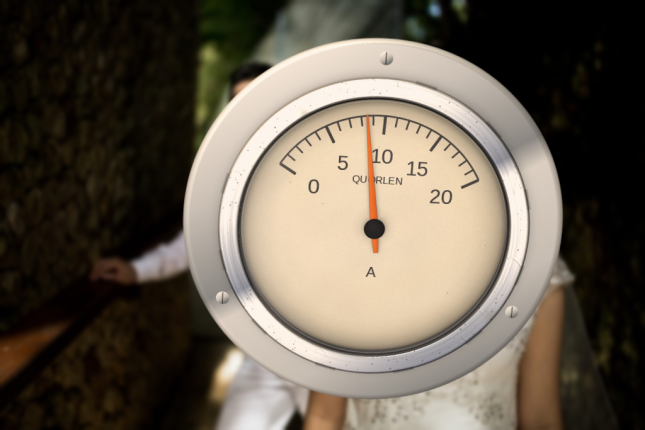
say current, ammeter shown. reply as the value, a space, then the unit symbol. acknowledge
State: 8.5 A
